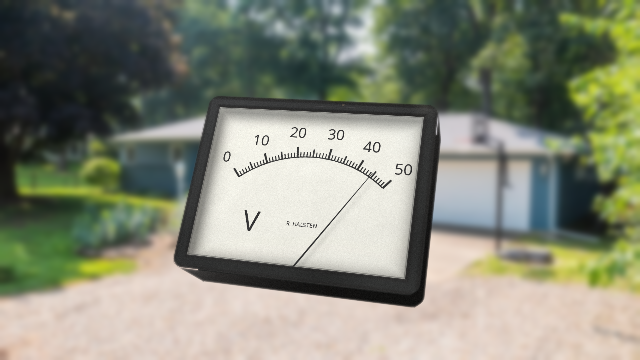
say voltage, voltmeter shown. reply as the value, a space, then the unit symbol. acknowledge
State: 45 V
